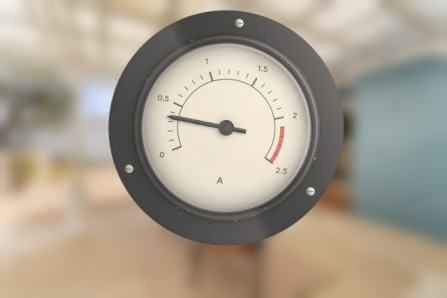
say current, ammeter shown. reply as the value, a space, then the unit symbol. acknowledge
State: 0.35 A
